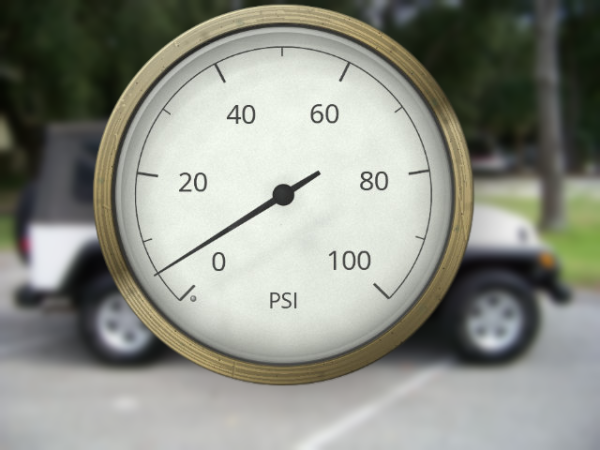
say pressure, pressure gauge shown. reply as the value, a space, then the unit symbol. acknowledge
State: 5 psi
